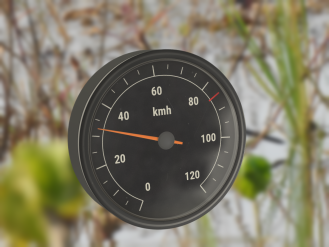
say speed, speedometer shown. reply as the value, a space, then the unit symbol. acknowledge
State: 32.5 km/h
